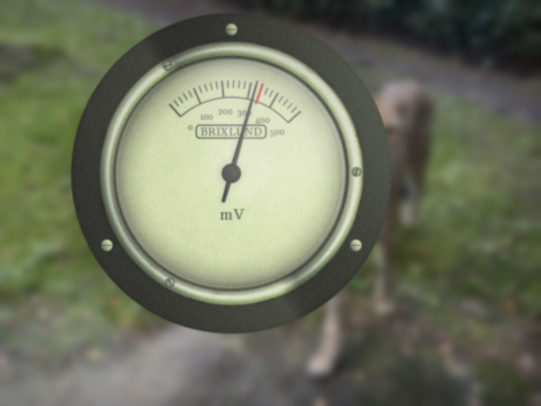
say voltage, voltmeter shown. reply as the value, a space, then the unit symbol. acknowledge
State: 320 mV
